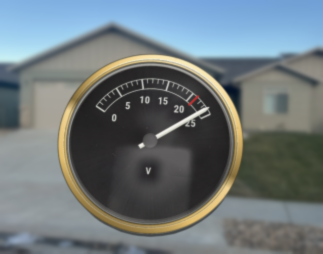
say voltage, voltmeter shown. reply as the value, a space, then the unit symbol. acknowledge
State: 24 V
